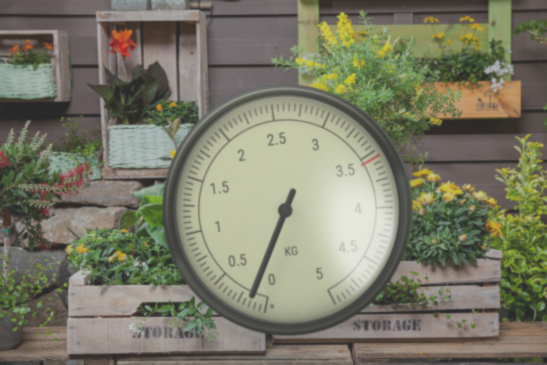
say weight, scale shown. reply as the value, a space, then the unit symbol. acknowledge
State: 0.15 kg
